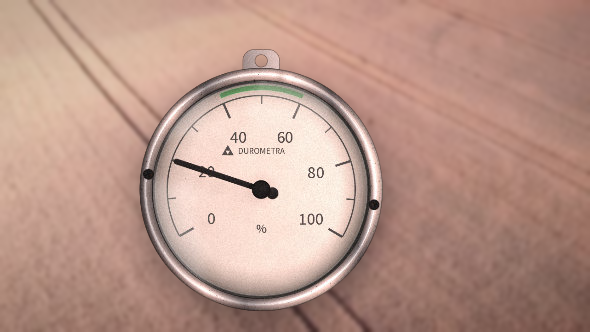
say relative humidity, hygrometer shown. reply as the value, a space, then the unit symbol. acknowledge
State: 20 %
